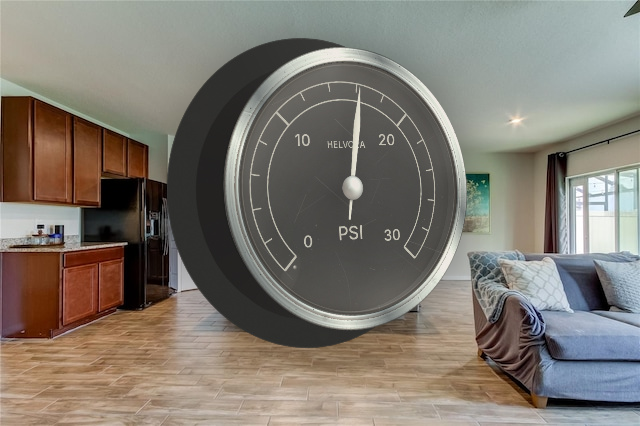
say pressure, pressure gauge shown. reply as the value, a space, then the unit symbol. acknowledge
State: 16 psi
